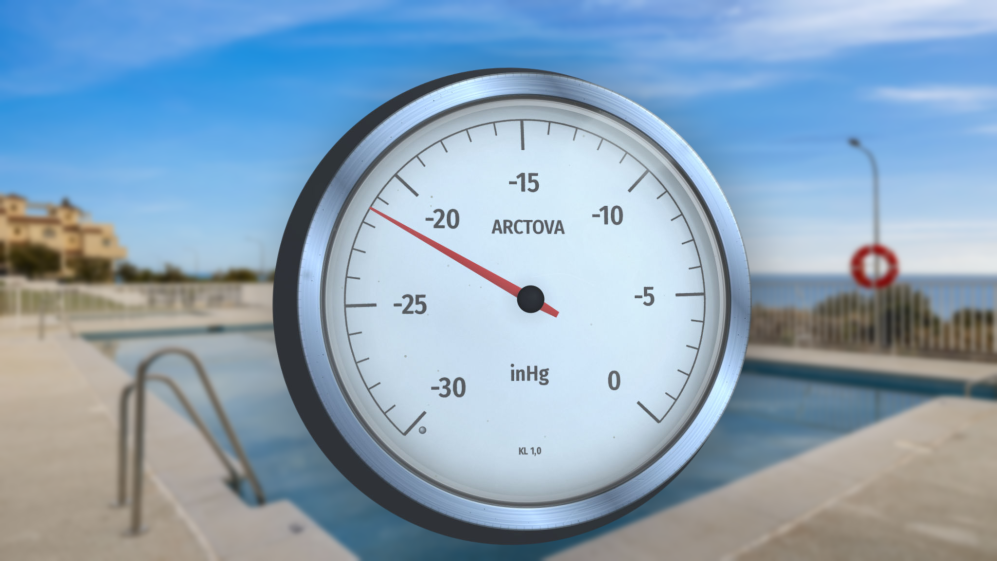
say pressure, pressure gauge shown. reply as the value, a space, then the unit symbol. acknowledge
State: -21.5 inHg
